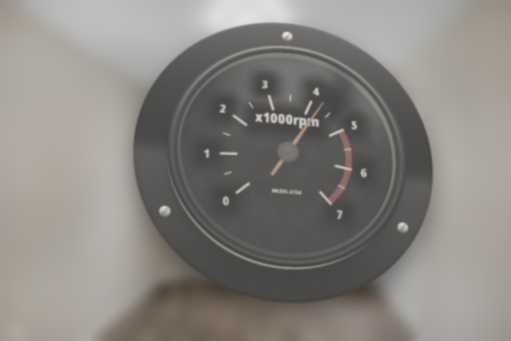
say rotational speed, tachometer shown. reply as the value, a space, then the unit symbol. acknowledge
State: 4250 rpm
